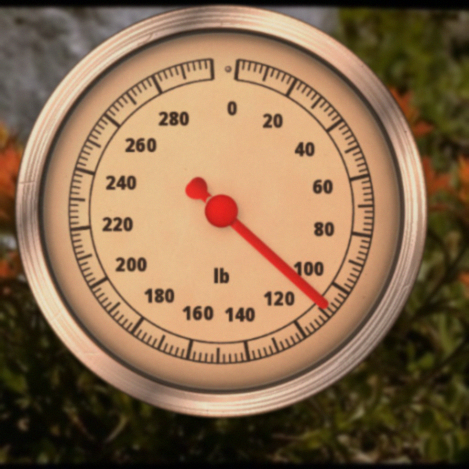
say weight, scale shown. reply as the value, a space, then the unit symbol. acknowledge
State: 108 lb
